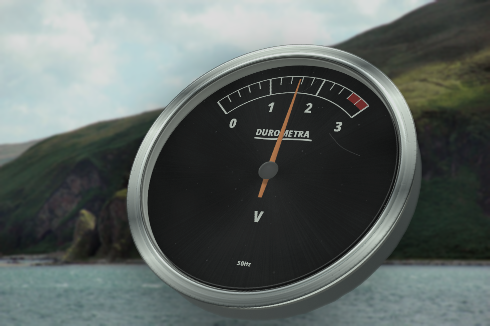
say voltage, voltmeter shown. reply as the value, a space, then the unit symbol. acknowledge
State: 1.6 V
